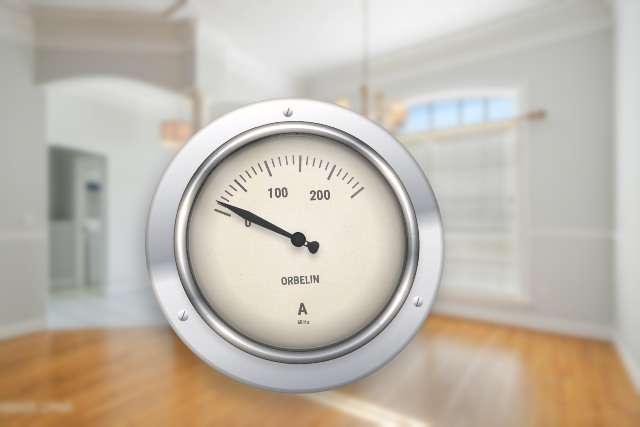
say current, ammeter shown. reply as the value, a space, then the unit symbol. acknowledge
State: 10 A
